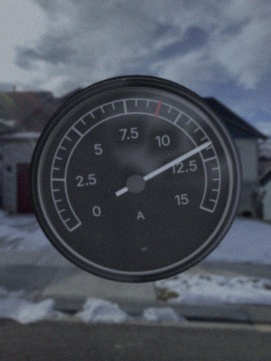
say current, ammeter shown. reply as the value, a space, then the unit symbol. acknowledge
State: 11.75 A
